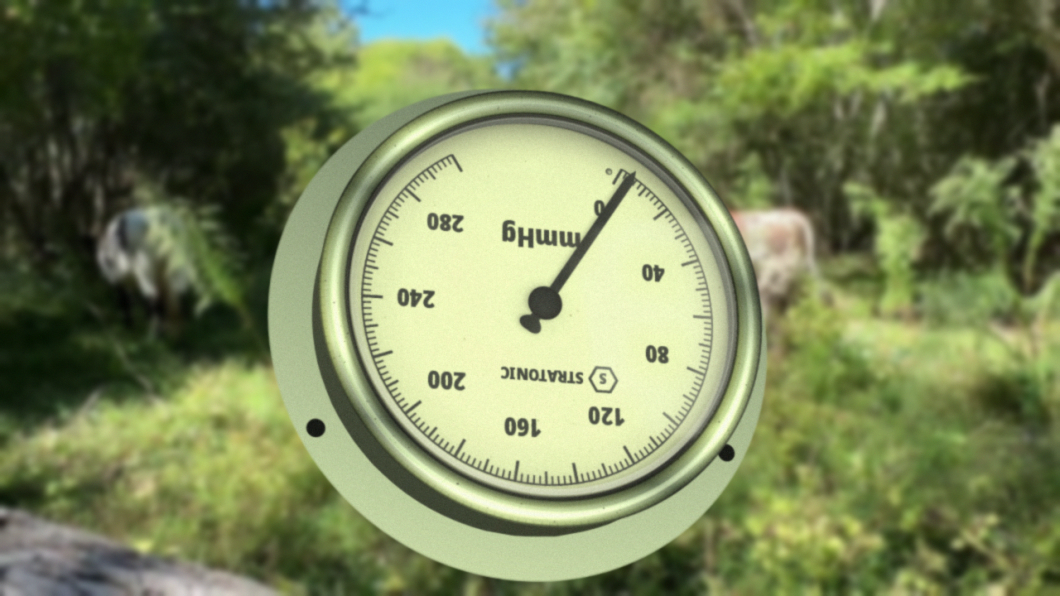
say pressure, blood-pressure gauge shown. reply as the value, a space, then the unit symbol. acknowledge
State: 4 mmHg
